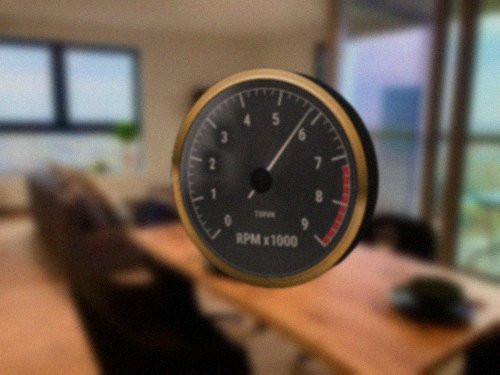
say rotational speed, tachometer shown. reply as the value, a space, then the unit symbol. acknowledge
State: 5800 rpm
